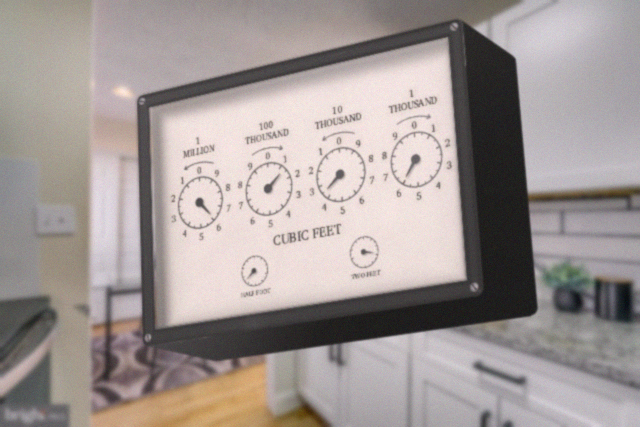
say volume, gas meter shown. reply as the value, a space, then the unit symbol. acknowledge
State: 613600 ft³
